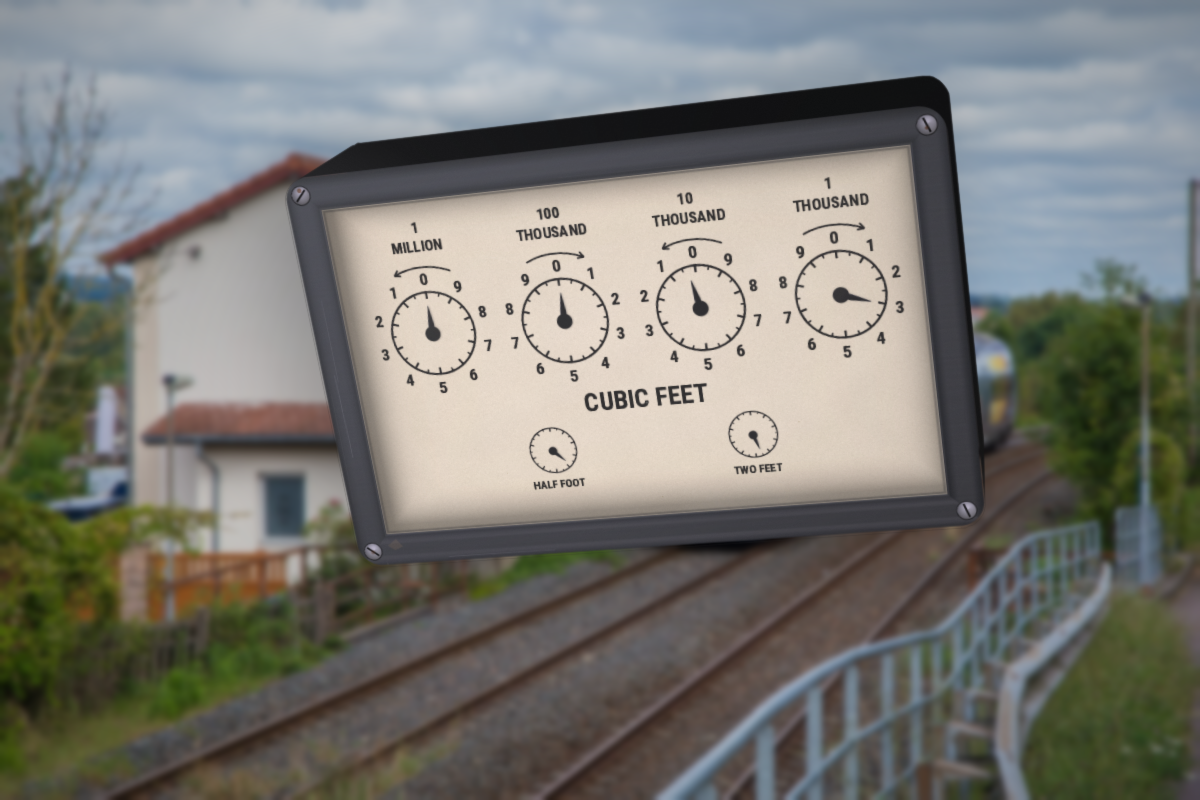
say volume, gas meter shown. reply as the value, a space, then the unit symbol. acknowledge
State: 300 ft³
